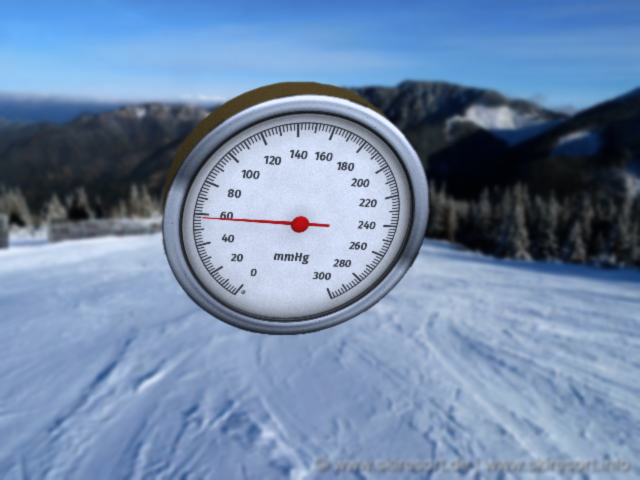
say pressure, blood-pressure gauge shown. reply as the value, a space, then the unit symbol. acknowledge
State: 60 mmHg
